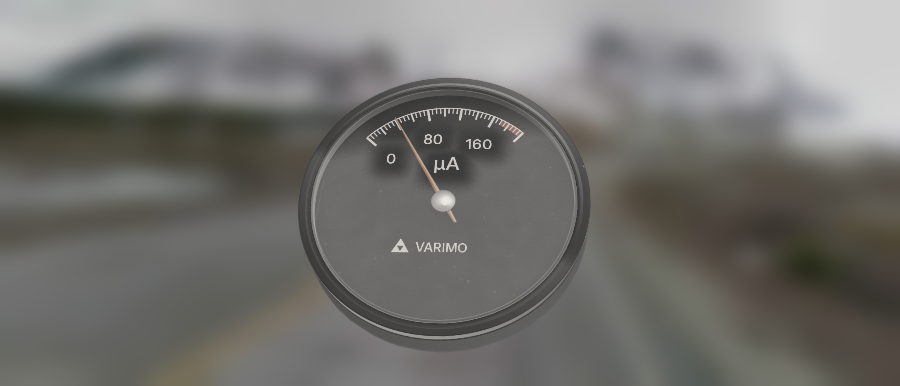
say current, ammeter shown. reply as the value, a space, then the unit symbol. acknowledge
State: 40 µA
